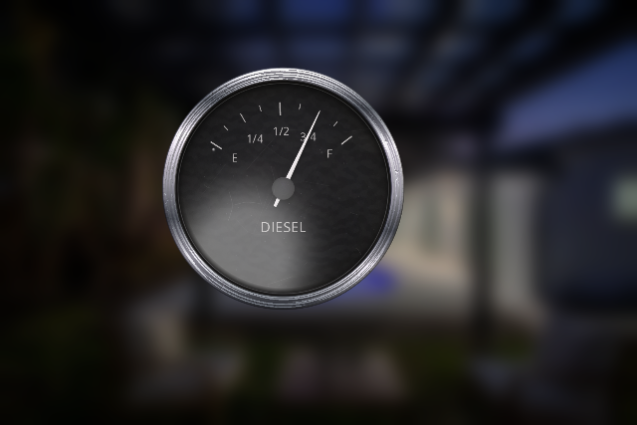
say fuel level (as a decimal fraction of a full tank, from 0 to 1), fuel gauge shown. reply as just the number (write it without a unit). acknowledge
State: 0.75
